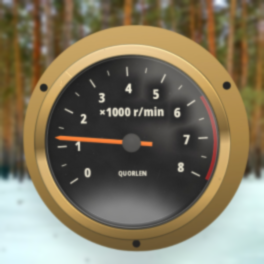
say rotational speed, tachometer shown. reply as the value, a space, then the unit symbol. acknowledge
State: 1250 rpm
